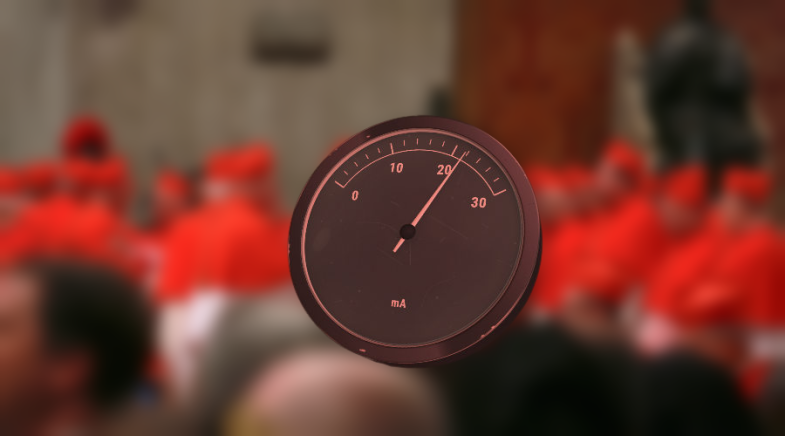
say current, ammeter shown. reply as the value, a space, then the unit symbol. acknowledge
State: 22 mA
